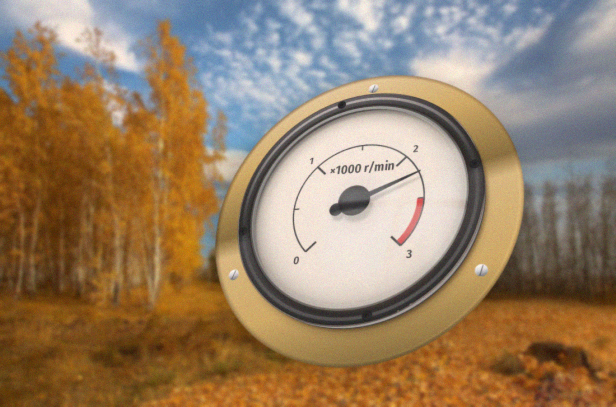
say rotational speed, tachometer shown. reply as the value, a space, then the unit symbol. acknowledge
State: 2250 rpm
